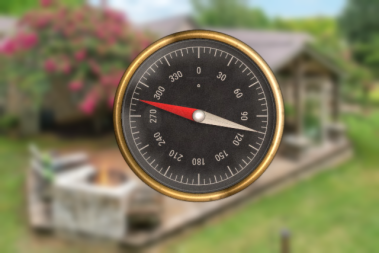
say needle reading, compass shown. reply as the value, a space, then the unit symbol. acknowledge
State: 285 °
